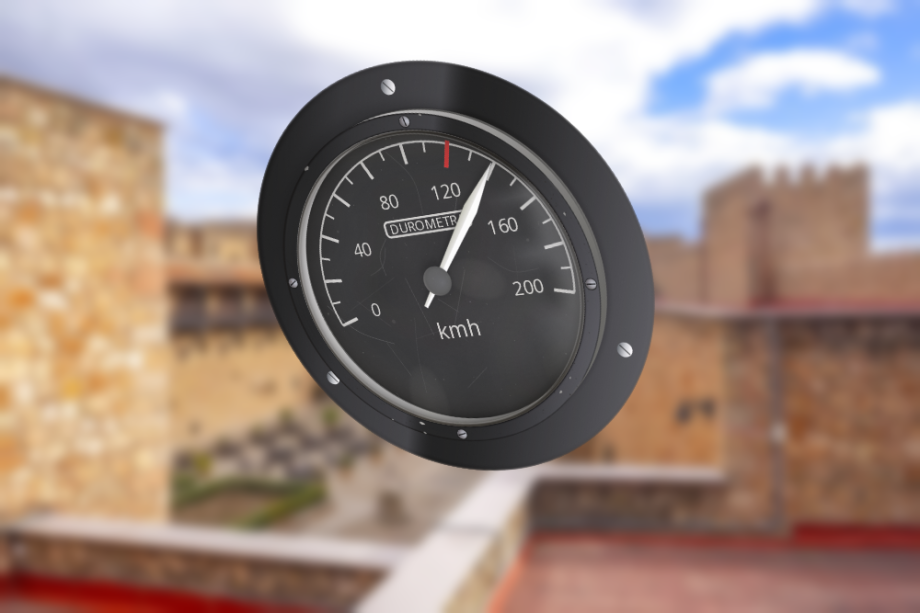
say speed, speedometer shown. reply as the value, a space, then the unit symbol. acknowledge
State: 140 km/h
